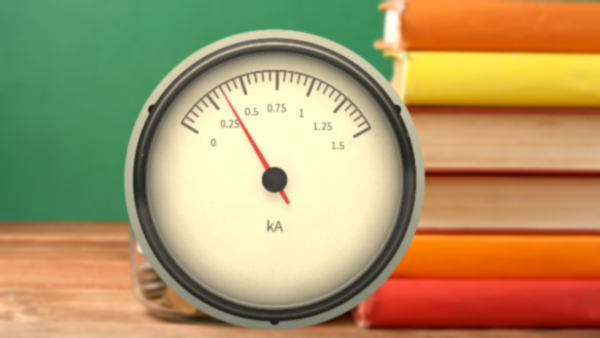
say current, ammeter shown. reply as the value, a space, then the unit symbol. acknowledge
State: 0.35 kA
